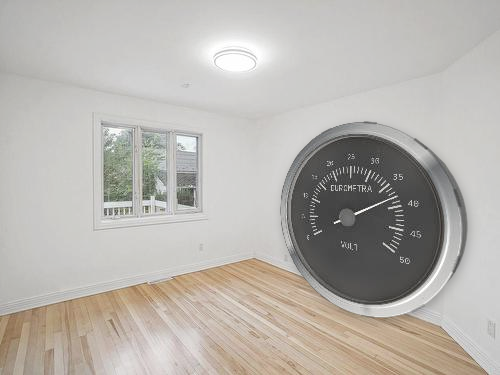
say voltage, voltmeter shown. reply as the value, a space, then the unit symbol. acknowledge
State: 38 V
